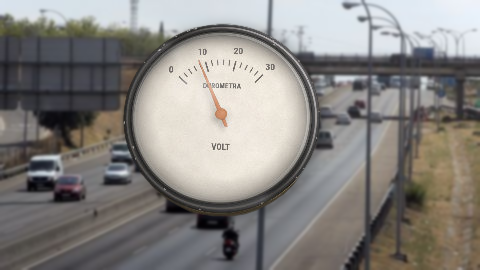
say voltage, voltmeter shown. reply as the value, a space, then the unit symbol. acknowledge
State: 8 V
